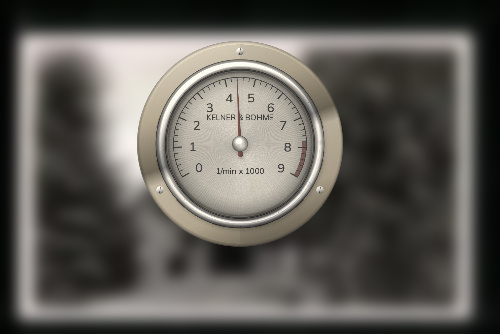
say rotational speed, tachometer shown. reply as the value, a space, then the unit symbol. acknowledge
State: 4400 rpm
